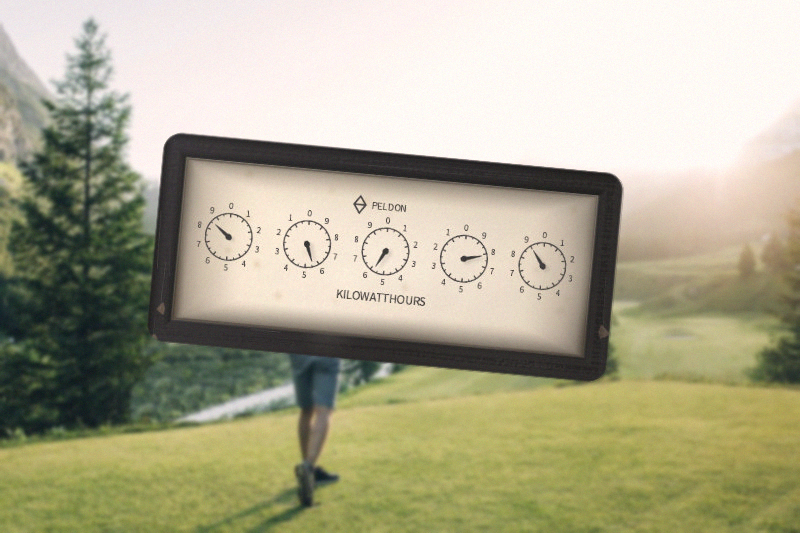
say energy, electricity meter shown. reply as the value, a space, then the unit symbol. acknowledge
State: 85579 kWh
